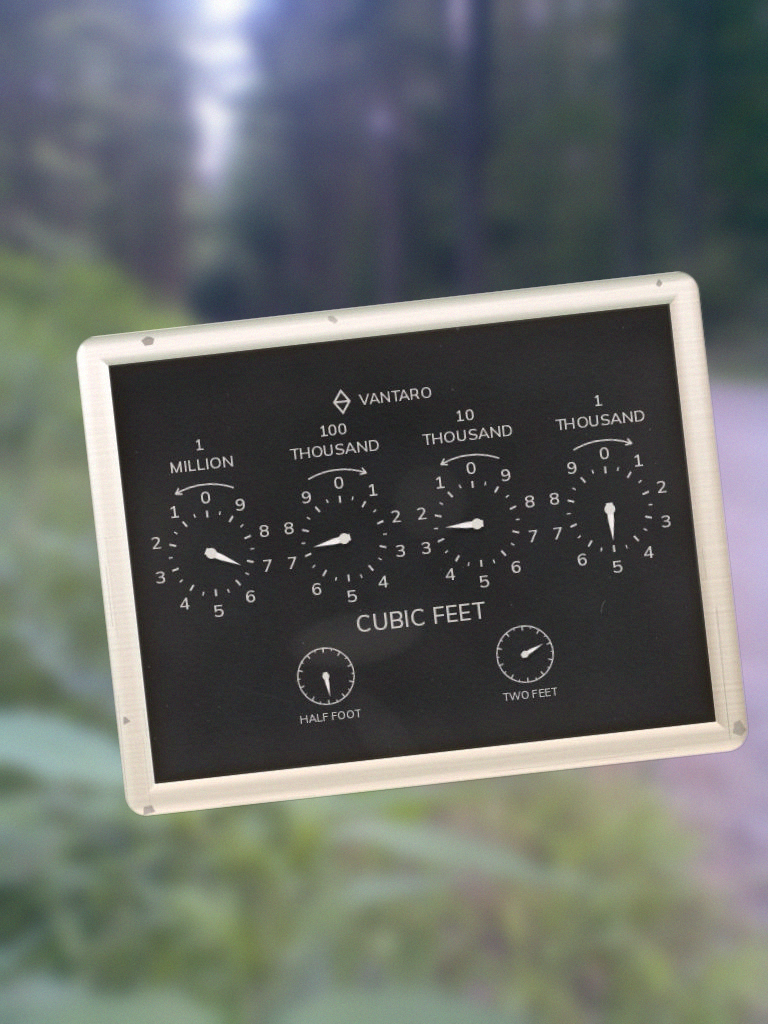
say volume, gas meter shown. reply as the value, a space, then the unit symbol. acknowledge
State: 672500 ft³
